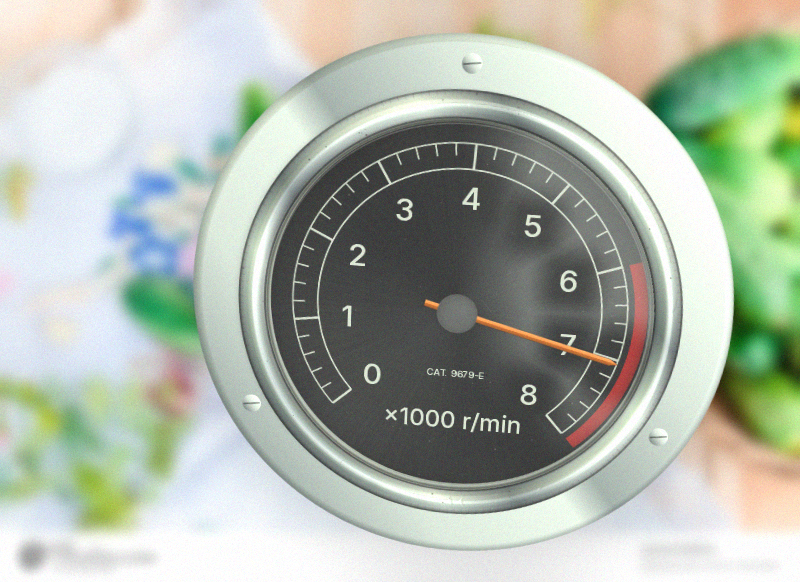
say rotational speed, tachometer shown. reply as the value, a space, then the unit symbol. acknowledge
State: 7000 rpm
